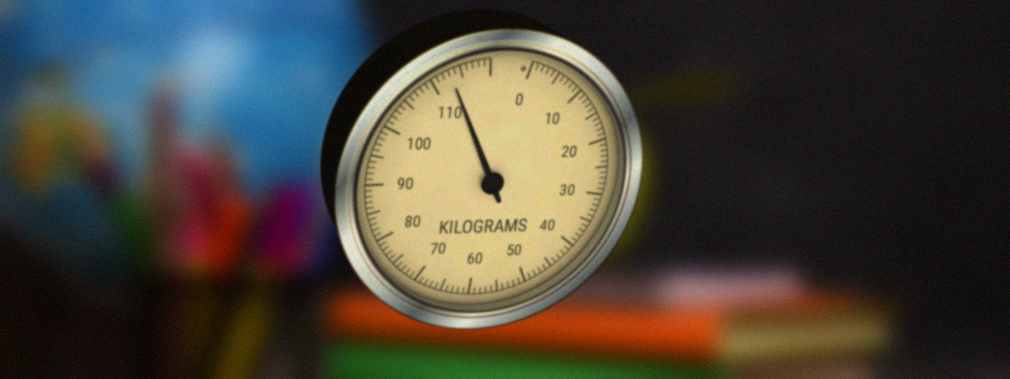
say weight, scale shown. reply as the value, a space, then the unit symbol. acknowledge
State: 113 kg
